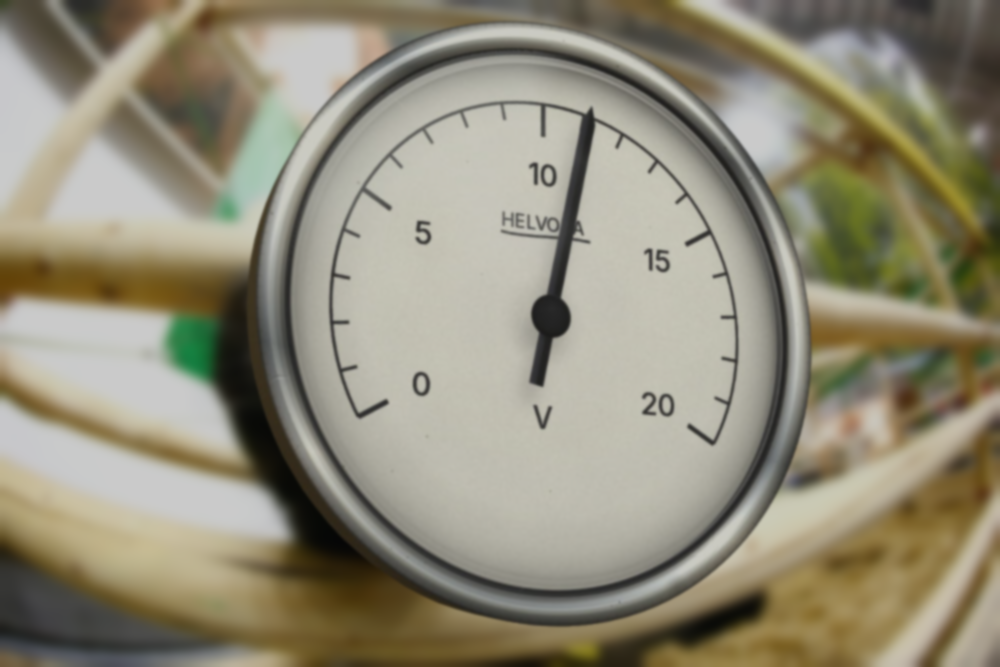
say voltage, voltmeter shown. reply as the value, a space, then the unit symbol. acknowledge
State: 11 V
